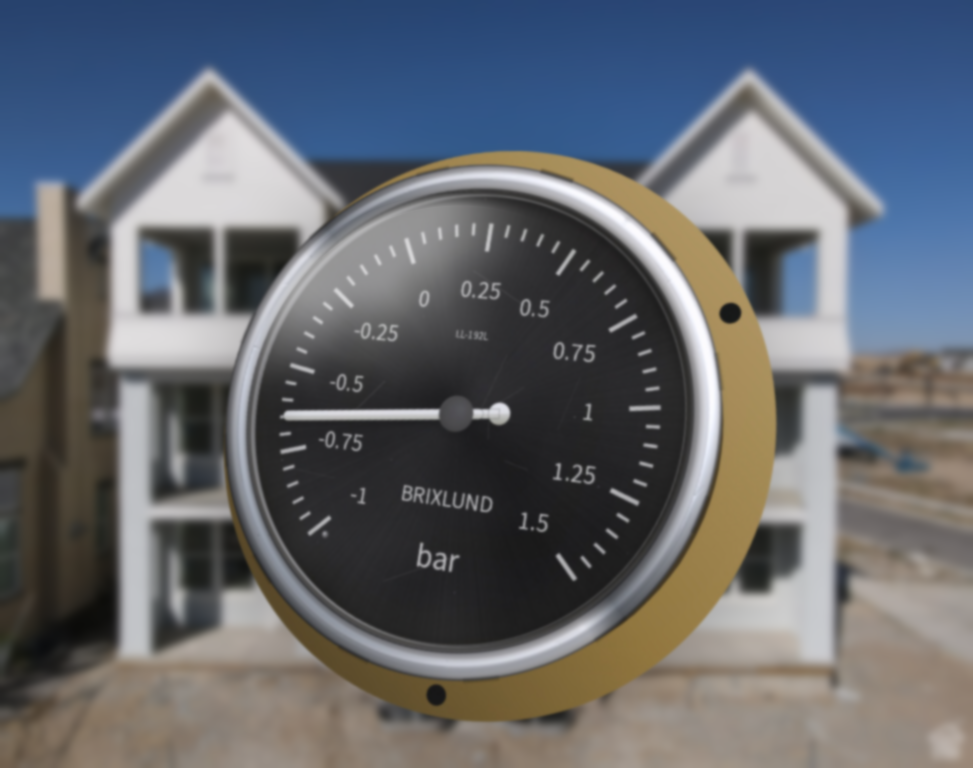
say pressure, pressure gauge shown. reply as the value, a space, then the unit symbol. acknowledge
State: -0.65 bar
